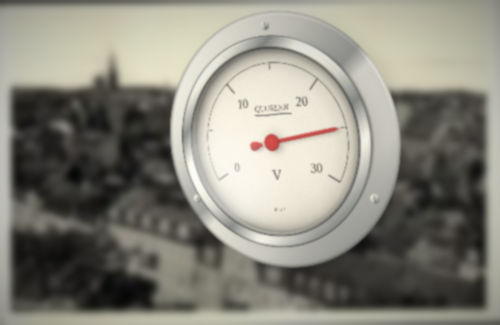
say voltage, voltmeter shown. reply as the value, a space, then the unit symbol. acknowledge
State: 25 V
